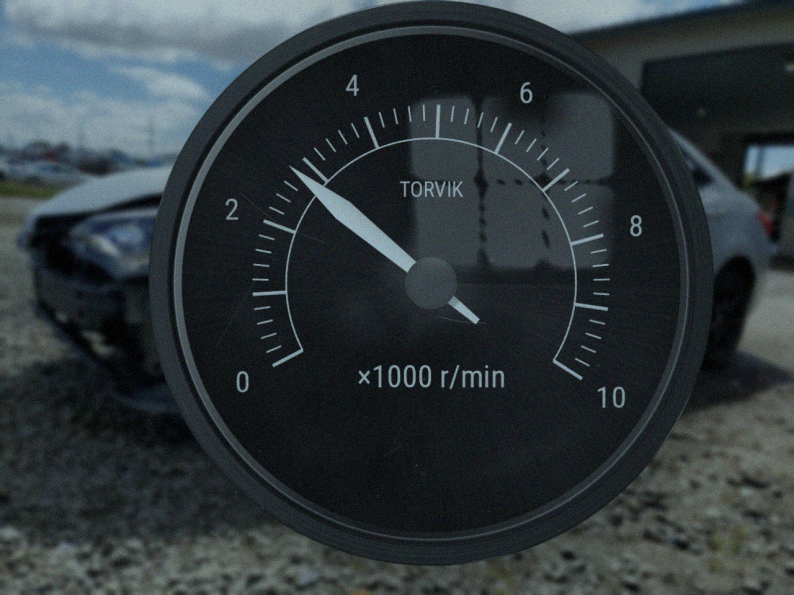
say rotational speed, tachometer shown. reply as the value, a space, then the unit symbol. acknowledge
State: 2800 rpm
